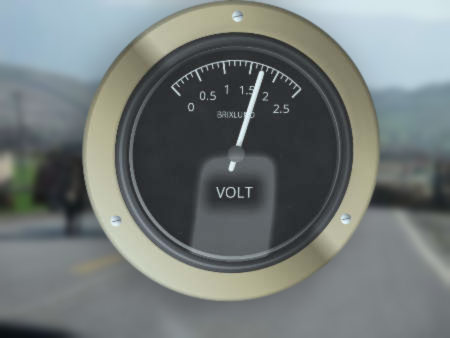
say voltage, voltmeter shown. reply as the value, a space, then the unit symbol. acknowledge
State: 1.7 V
